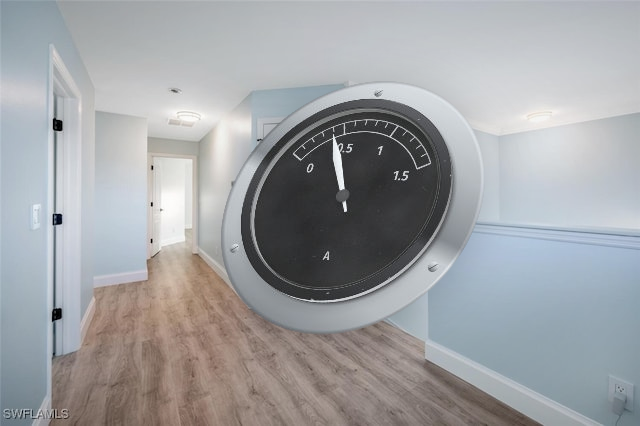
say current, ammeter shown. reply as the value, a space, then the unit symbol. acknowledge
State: 0.4 A
